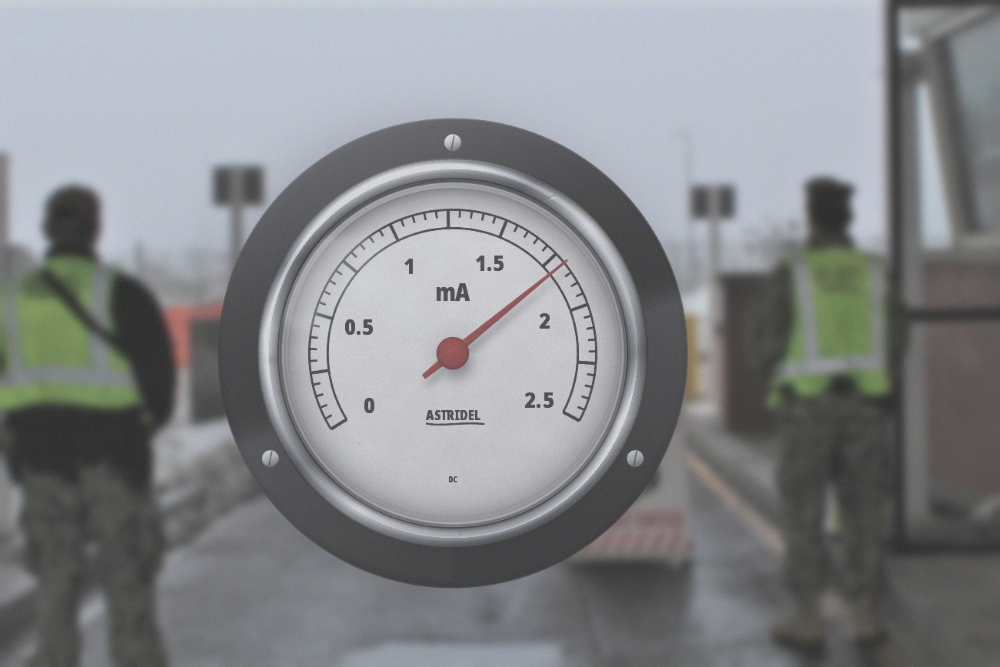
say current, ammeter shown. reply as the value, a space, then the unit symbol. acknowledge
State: 1.8 mA
